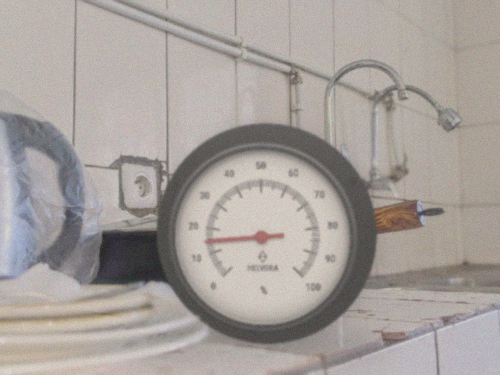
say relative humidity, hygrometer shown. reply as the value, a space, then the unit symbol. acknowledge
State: 15 %
